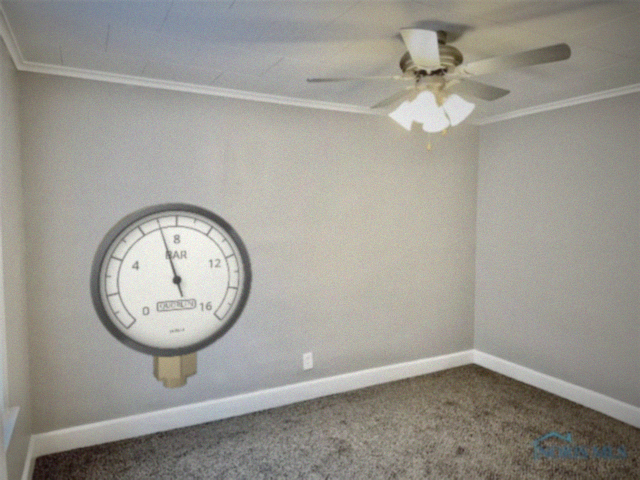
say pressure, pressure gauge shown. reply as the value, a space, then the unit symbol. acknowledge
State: 7 bar
